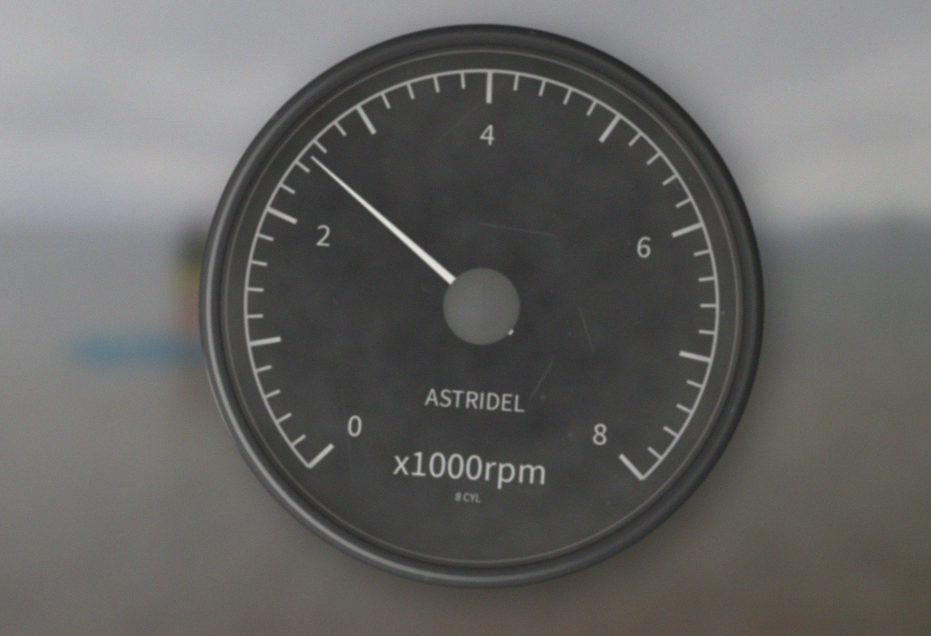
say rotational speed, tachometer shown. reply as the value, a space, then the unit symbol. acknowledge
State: 2500 rpm
